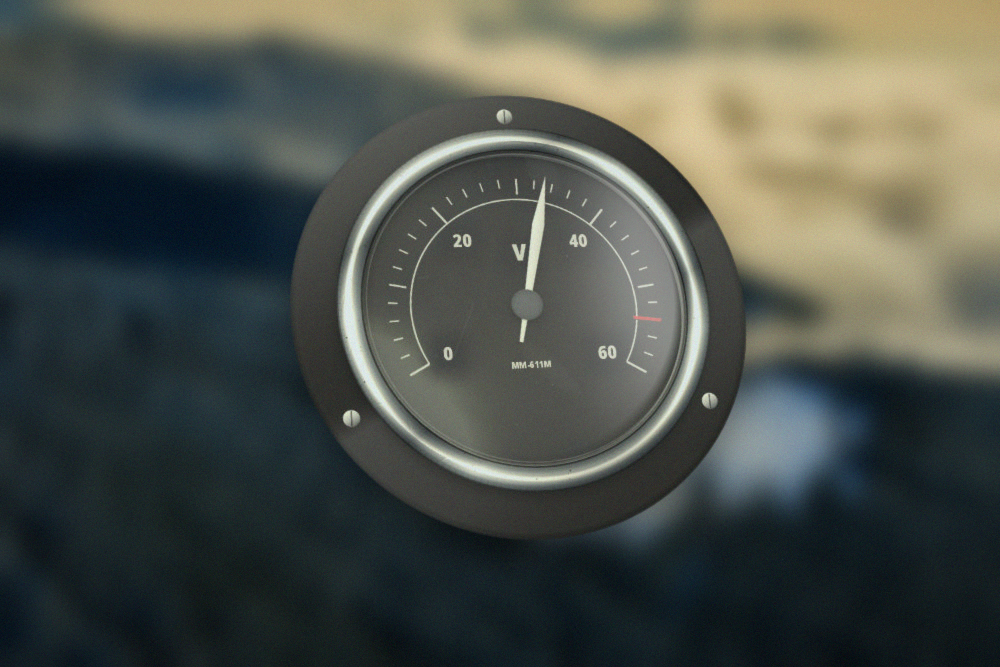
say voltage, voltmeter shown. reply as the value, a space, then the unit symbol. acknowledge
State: 33 V
